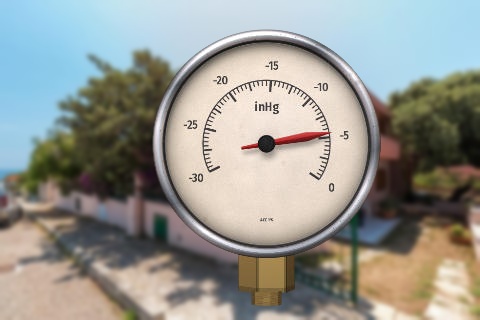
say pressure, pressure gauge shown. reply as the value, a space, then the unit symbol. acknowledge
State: -5.5 inHg
